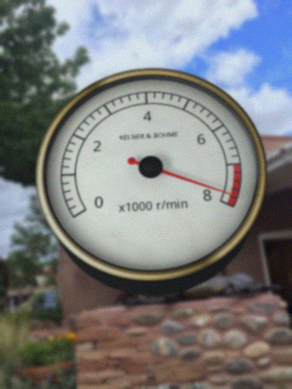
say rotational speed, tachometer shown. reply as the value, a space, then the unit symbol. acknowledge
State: 7800 rpm
